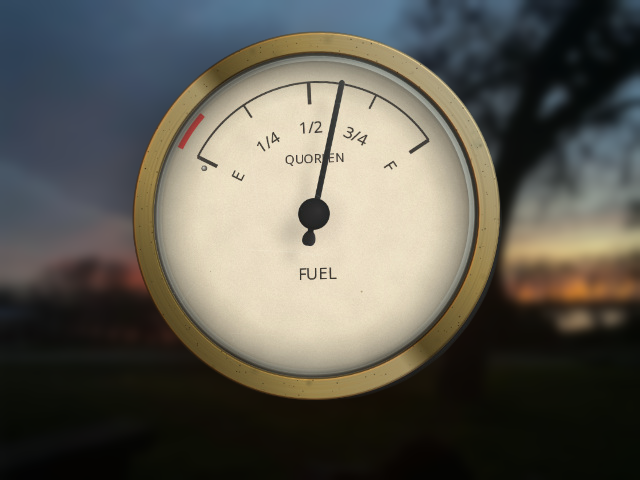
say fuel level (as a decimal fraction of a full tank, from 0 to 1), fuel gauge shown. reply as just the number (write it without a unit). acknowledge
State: 0.625
